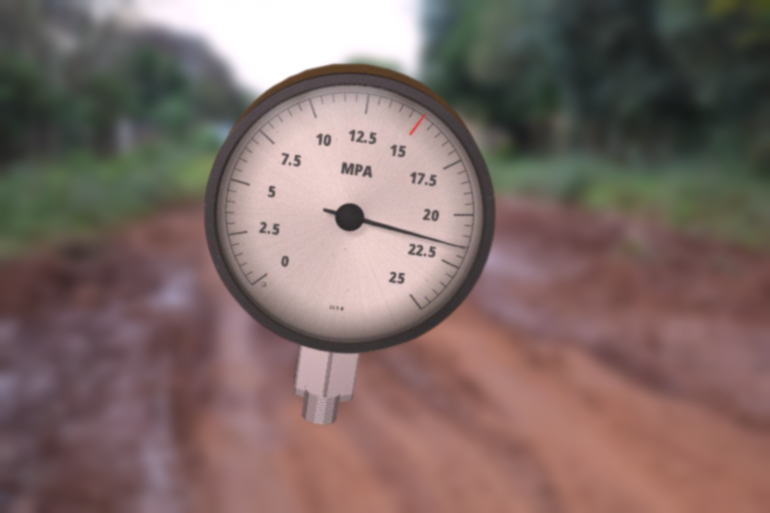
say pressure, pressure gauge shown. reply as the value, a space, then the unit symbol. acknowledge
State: 21.5 MPa
